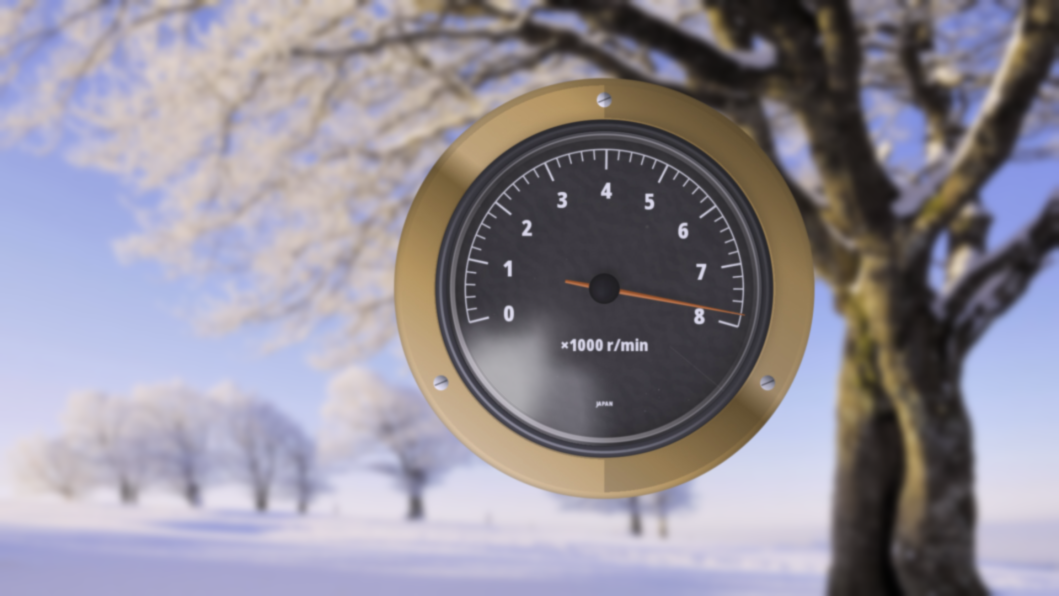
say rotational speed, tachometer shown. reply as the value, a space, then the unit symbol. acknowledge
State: 7800 rpm
